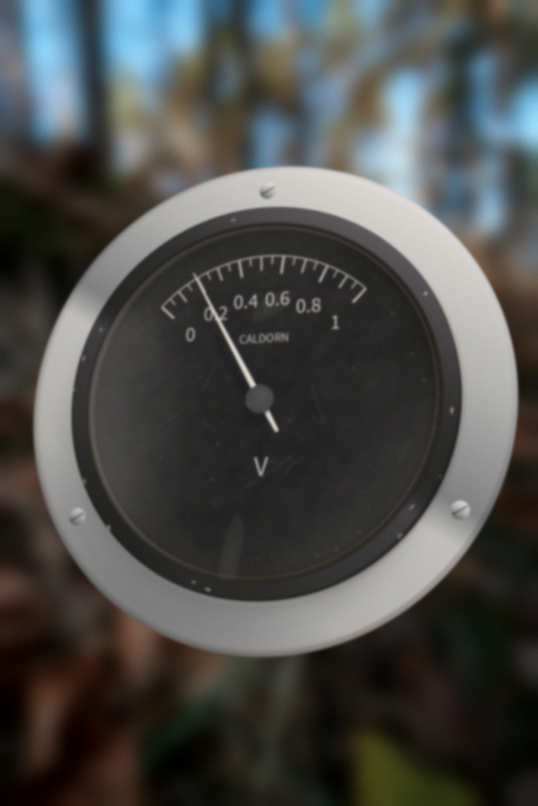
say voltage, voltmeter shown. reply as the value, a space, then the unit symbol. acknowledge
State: 0.2 V
